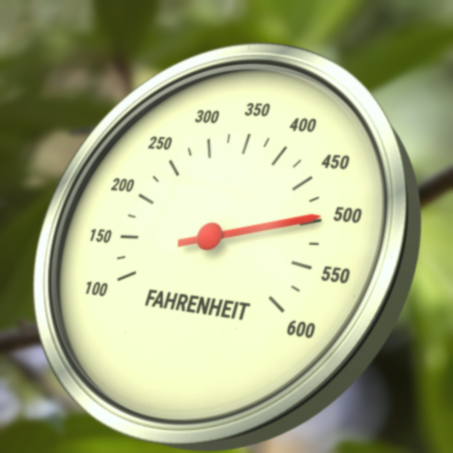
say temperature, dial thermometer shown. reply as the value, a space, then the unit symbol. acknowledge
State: 500 °F
